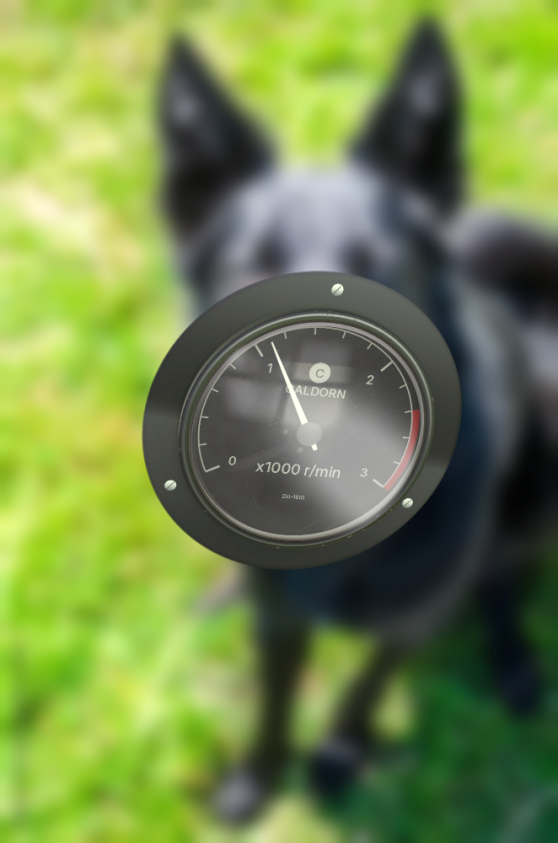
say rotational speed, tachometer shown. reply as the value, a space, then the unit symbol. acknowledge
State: 1100 rpm
